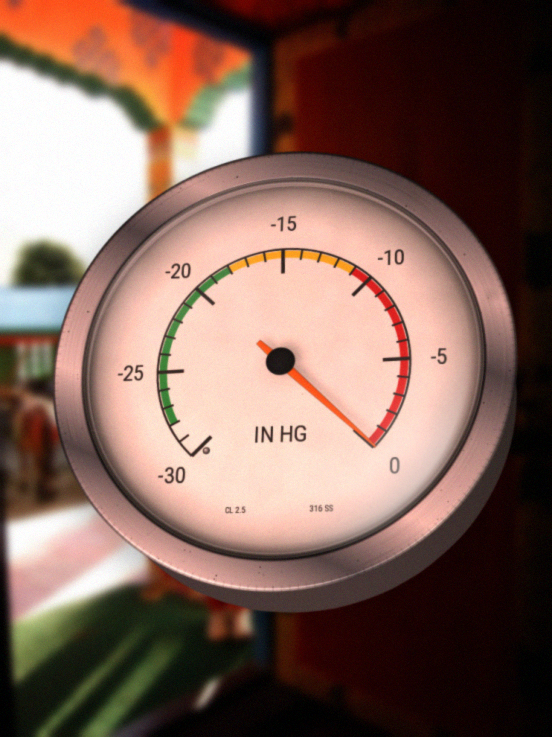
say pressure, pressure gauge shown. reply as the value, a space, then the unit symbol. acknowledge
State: 0 inHg
